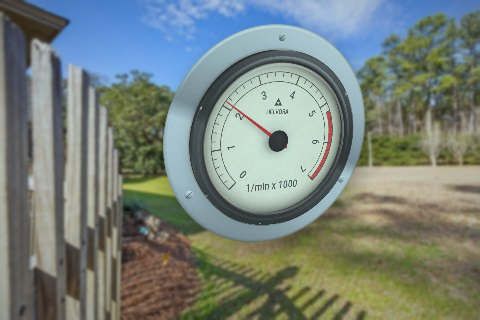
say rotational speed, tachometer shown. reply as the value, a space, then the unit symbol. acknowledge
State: 2100 rpm
